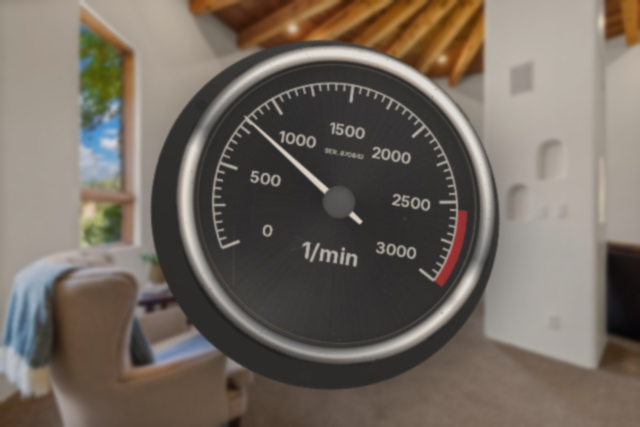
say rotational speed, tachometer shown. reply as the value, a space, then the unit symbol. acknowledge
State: 800 rpm
